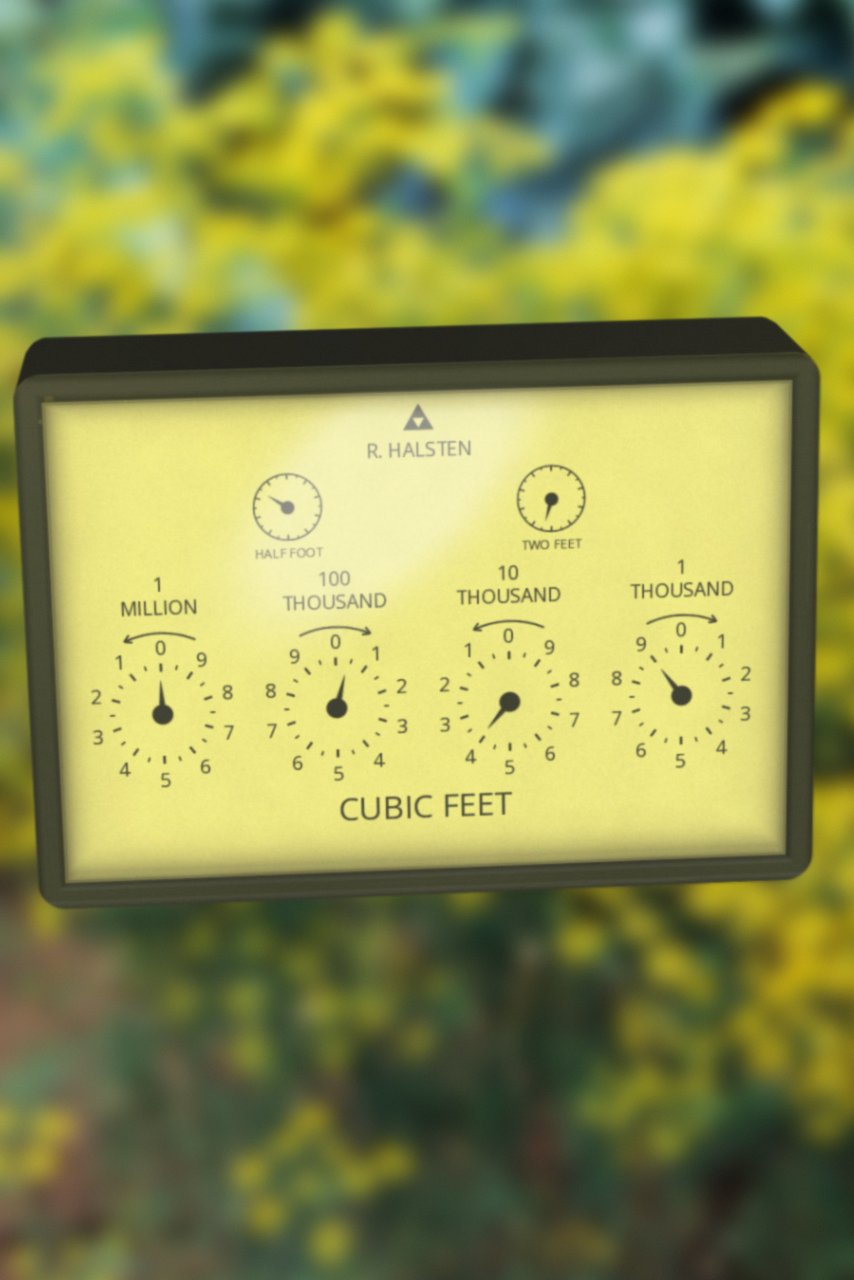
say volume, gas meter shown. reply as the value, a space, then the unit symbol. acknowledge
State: 3900 ft³
